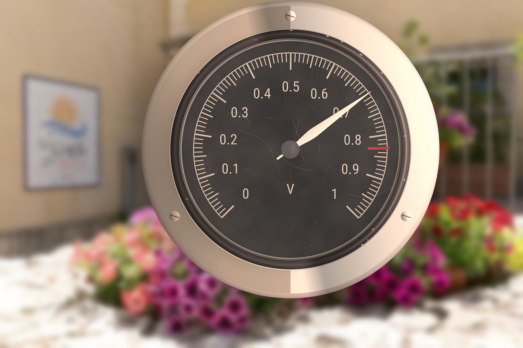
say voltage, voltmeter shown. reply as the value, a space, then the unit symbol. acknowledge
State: 0.7 V
